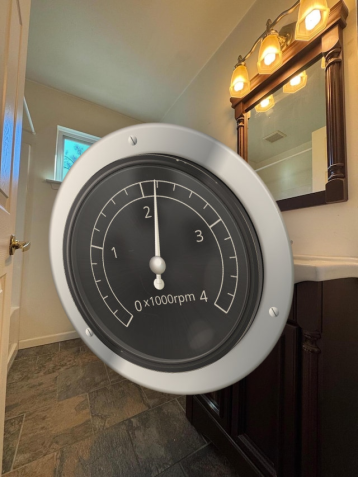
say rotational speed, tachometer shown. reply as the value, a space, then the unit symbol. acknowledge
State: 2200 rpm
